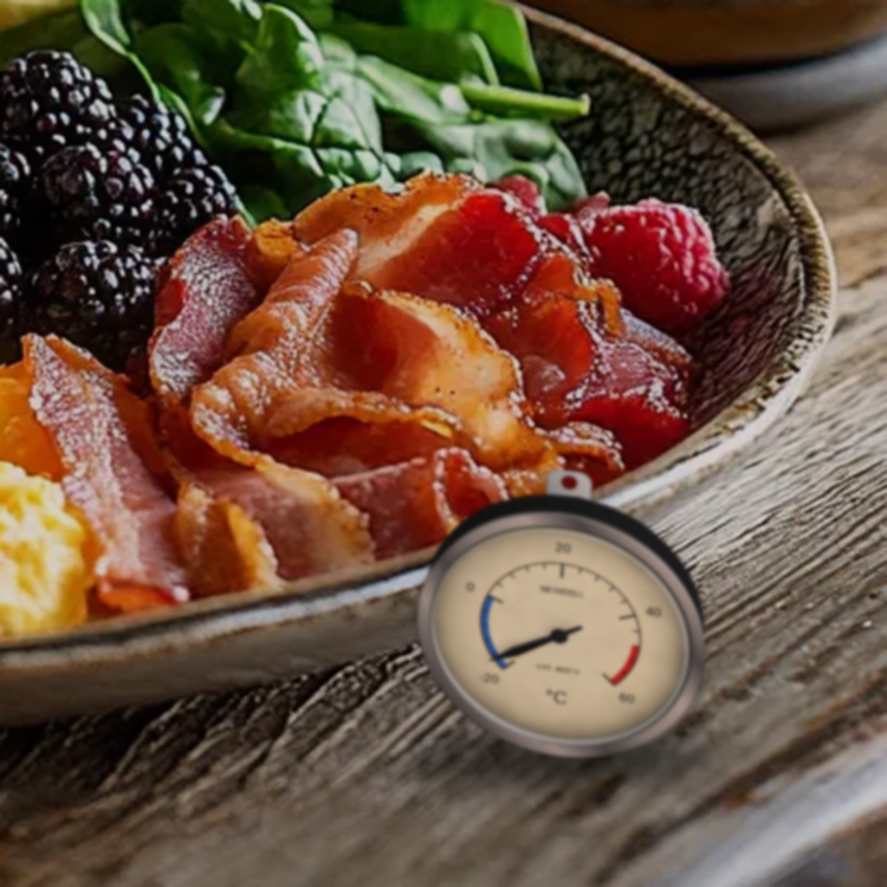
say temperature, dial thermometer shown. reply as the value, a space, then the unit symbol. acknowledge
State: -16 °C
